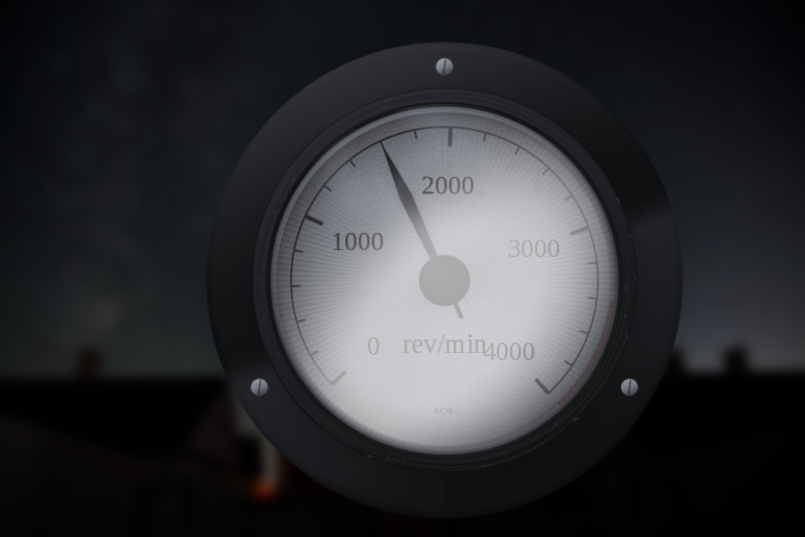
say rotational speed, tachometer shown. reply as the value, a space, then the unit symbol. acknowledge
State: 1600 rpm
